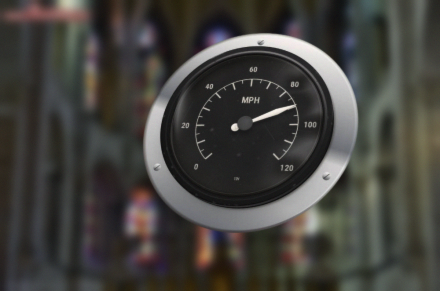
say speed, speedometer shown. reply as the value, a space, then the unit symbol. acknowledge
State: 90 mph
